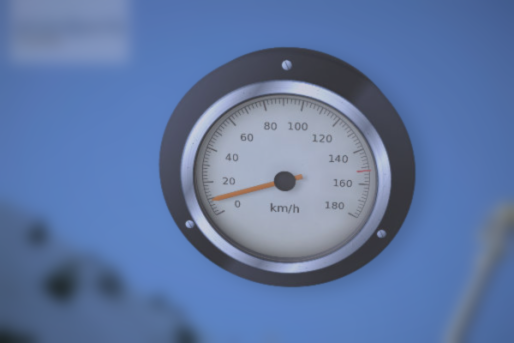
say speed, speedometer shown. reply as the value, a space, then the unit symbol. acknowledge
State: 10 km/h
